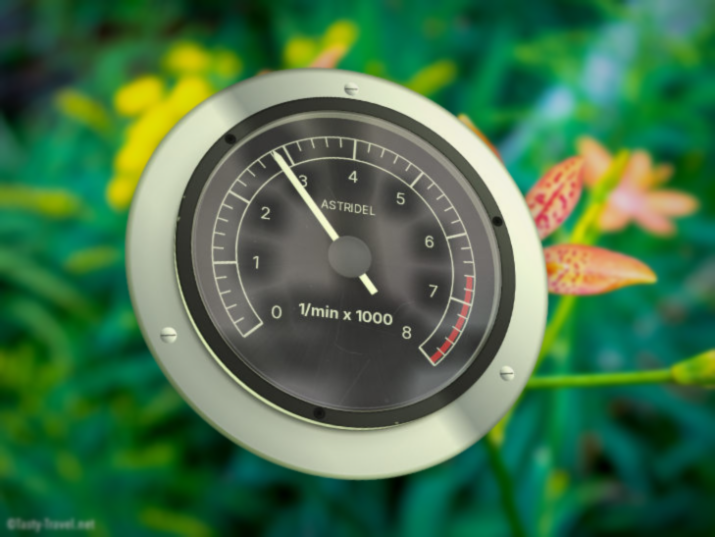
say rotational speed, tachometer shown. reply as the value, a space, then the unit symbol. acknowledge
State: 2800 rpm
